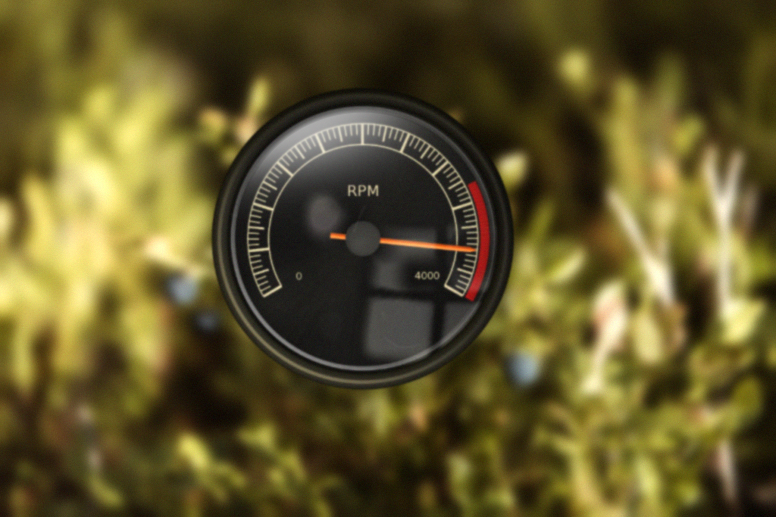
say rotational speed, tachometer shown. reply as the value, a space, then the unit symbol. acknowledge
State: 3600 rpm
